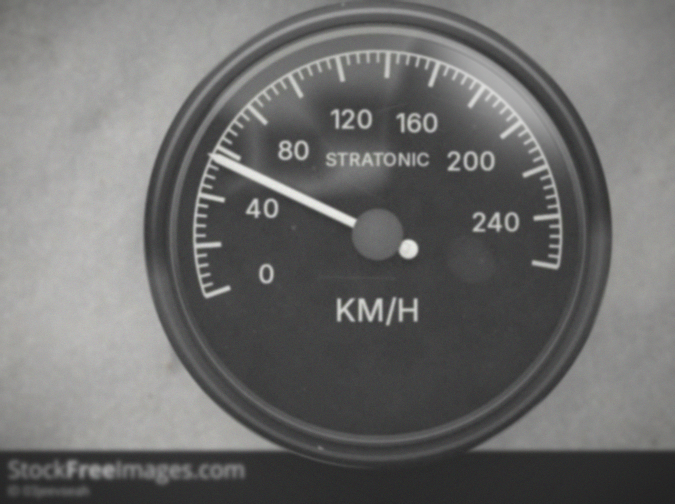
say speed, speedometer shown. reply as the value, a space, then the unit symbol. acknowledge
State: 56 km/h
